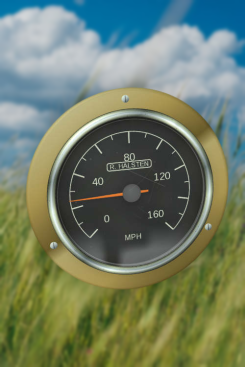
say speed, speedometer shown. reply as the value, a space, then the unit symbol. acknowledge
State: 25 mph
